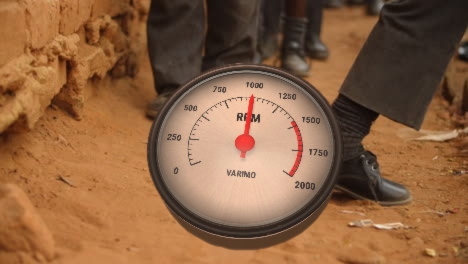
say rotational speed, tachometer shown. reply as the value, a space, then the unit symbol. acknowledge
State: 1000 rpm
